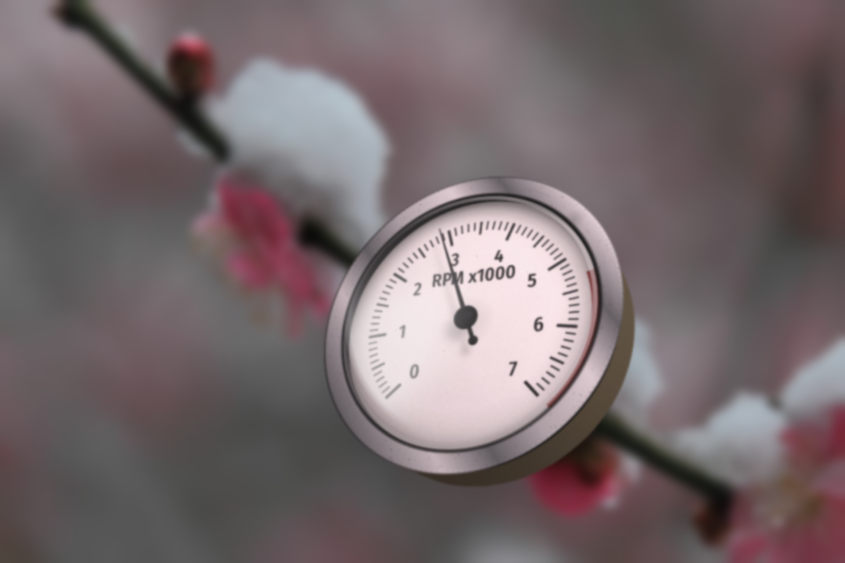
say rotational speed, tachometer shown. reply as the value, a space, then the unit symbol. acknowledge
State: 2900 rpm
